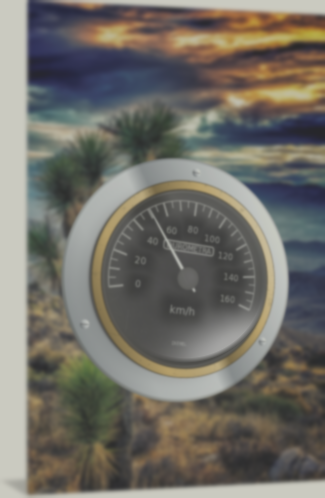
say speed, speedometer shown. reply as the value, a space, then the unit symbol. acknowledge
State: 50 km/h
